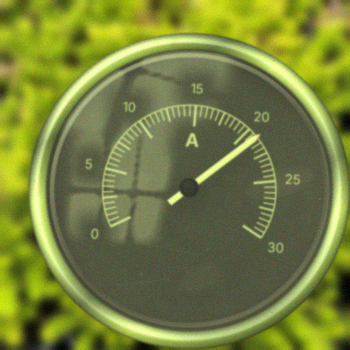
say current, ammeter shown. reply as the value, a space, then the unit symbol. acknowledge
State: 21 A
